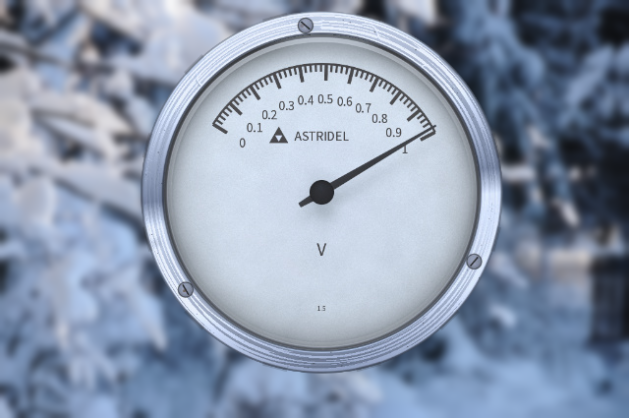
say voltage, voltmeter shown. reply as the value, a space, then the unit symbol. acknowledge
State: 0.98 V
